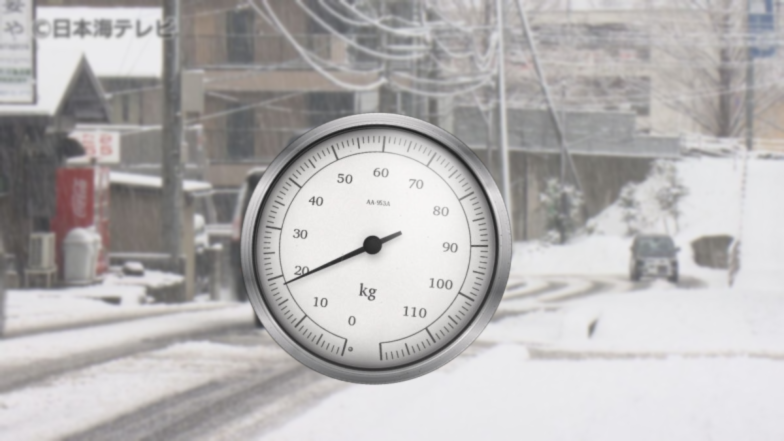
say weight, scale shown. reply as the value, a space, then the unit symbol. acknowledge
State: 18 kg
